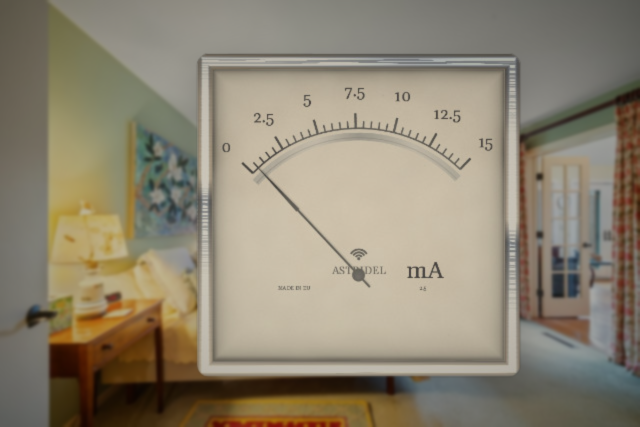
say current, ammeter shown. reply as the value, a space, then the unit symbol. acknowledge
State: 0.5 mA
